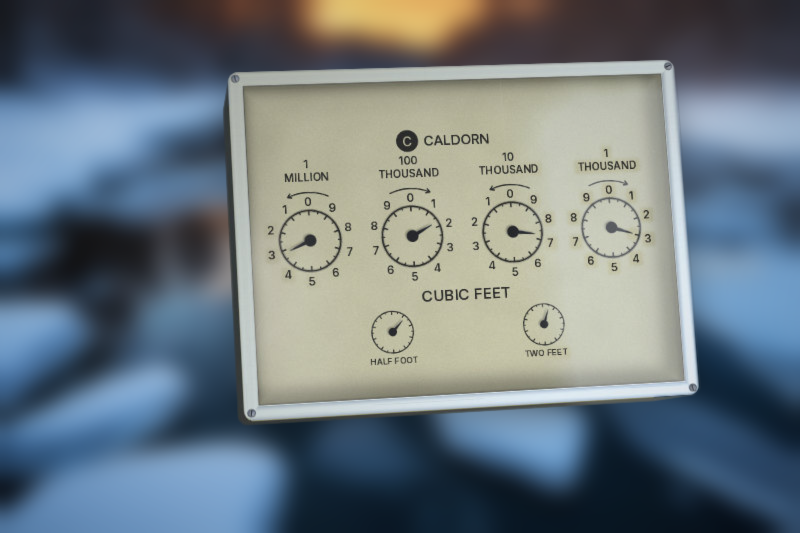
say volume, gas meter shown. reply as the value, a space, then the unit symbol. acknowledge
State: 317300 ft³
